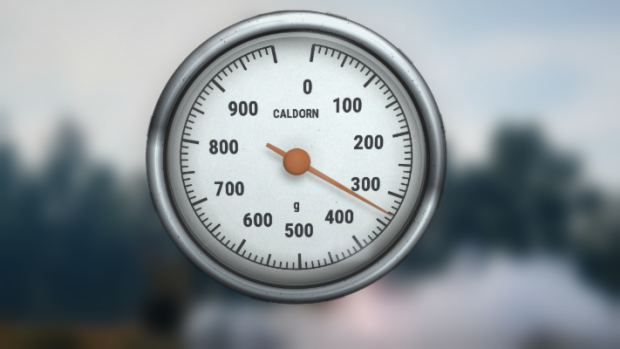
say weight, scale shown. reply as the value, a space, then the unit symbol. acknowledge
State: 330 g
